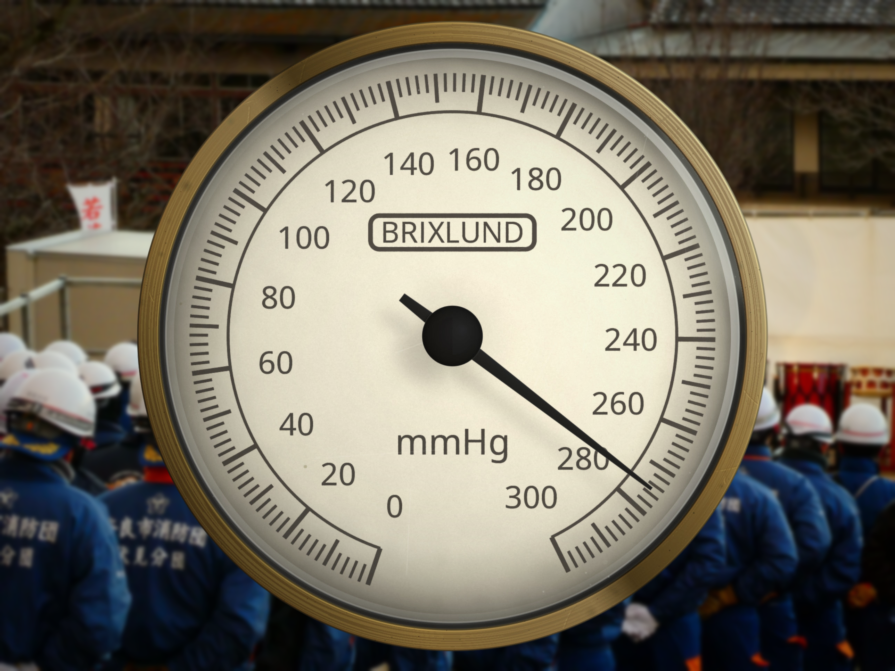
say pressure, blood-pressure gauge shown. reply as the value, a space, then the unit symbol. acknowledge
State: 275 mmHg
